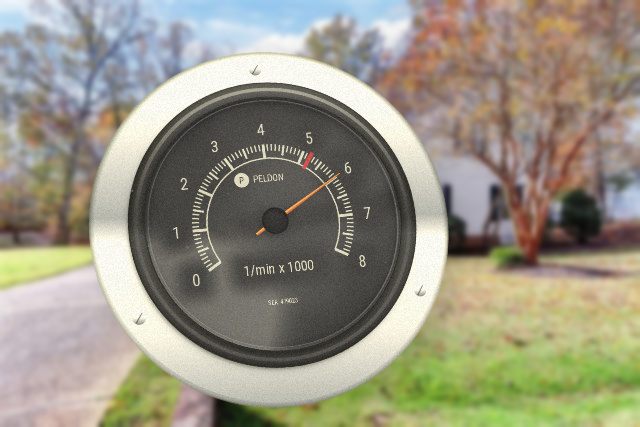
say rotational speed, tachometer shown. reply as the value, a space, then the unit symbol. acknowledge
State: 6000 rpm
